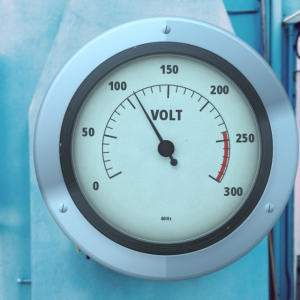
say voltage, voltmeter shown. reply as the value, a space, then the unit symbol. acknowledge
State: 110 V
